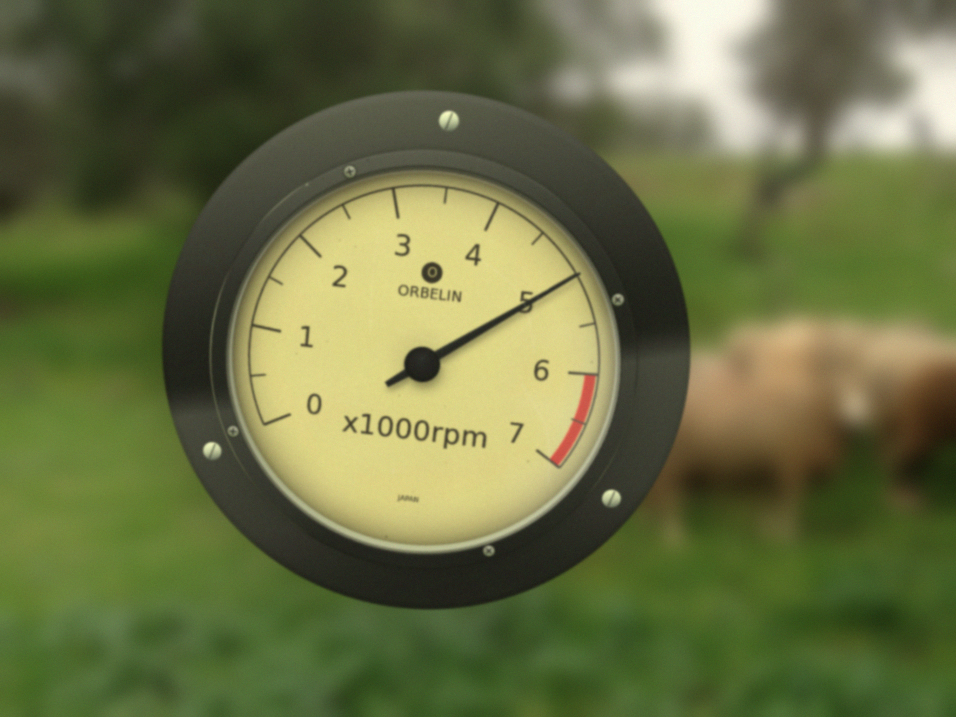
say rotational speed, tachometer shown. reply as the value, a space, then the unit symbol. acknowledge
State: 5000 rpm
